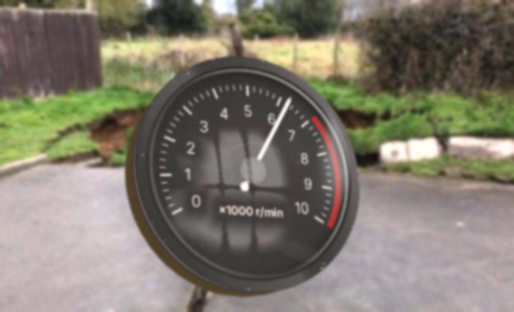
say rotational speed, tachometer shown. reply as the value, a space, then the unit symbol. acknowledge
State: 6200 rpm
